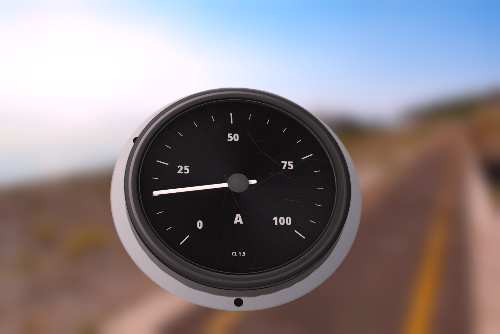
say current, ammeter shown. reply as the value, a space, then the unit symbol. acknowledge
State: 15 A
